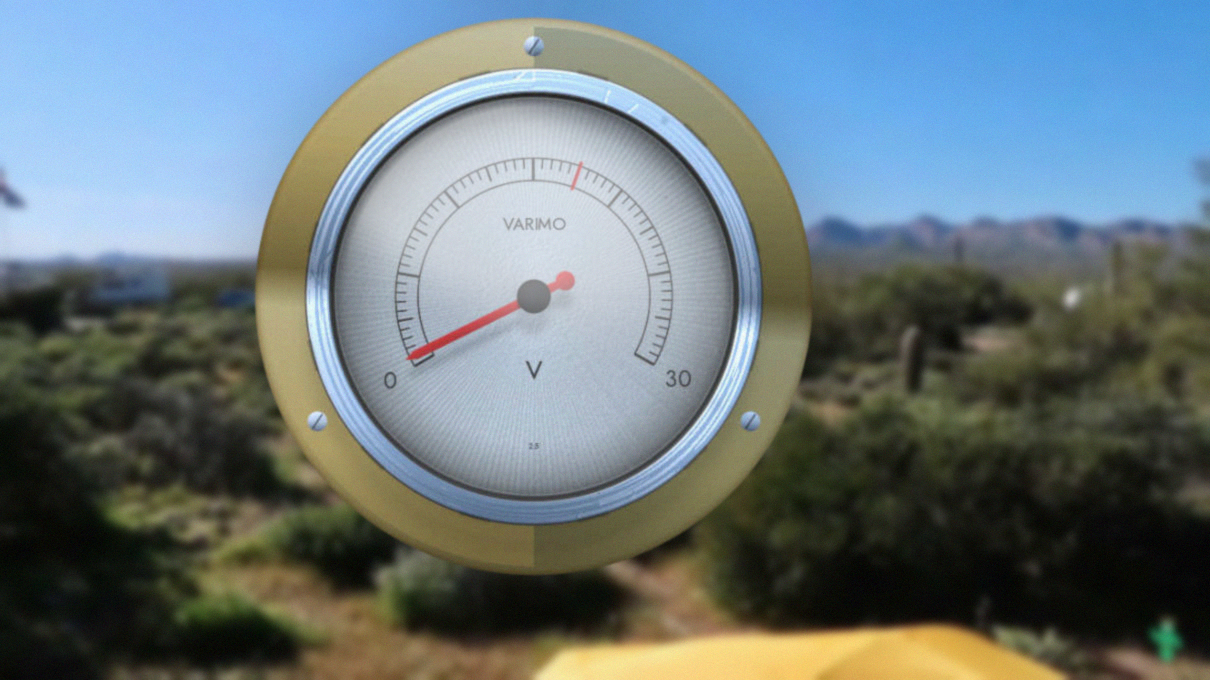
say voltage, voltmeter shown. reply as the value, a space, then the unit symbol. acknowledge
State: 0.5 V
